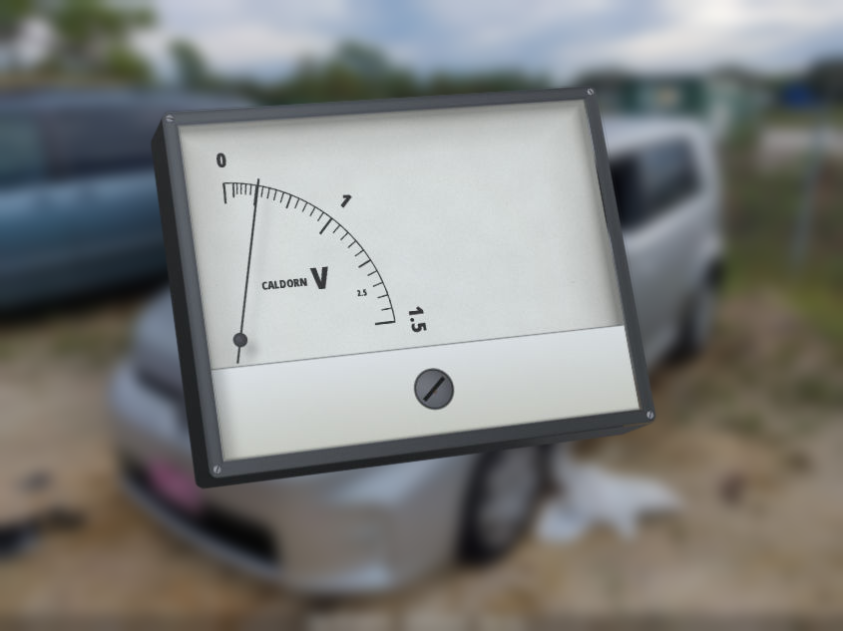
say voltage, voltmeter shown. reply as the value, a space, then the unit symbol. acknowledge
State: 0.5 V
